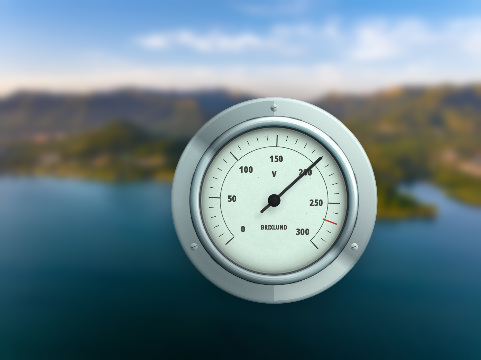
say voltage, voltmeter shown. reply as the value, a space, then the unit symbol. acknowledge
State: 200 V
